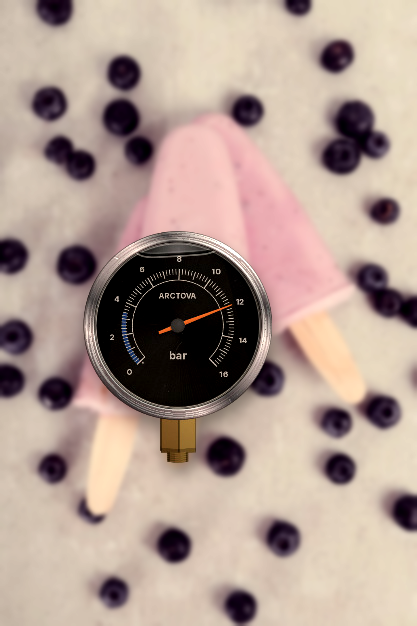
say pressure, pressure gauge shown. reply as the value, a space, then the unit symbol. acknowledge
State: 12 bar
